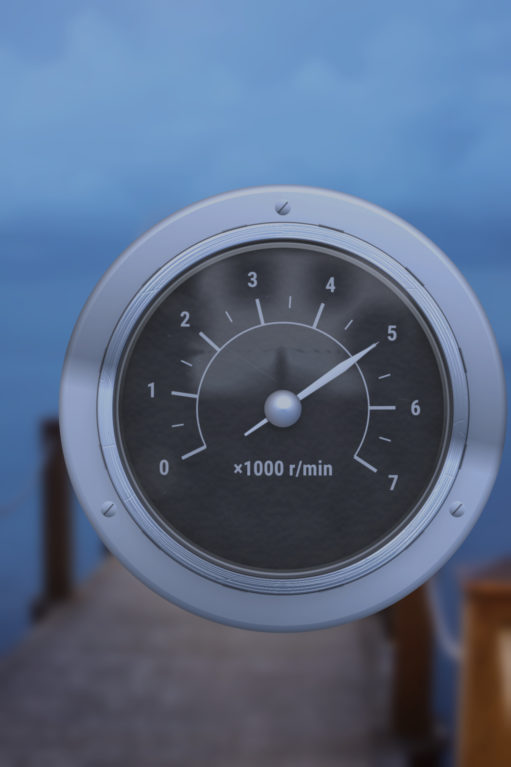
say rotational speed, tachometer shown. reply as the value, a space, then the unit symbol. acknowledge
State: 5000 rpm
